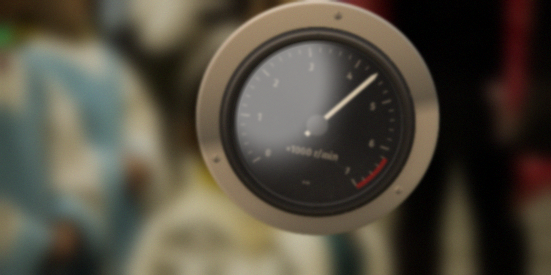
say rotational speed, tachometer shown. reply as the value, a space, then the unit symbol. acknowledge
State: 4400 rpm
